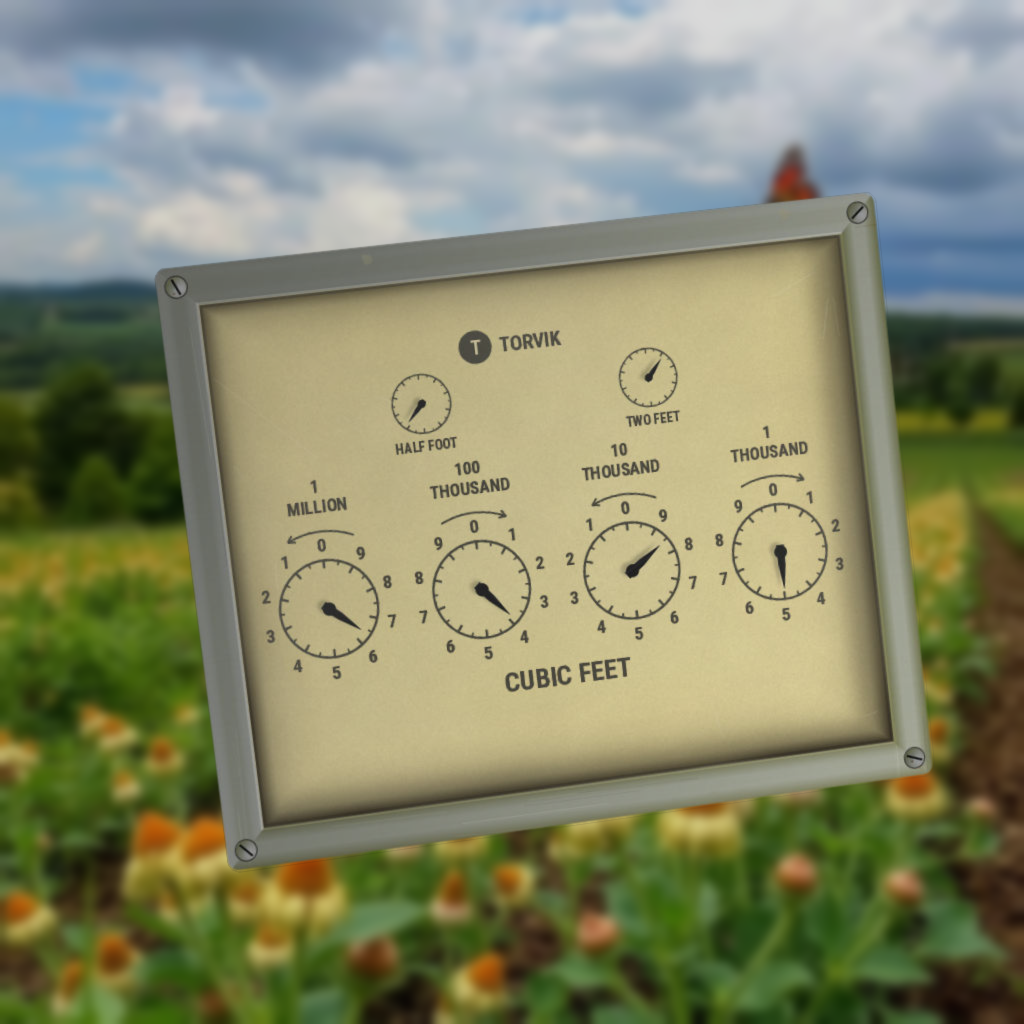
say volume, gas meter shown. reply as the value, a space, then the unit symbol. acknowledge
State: 638500 ft³
